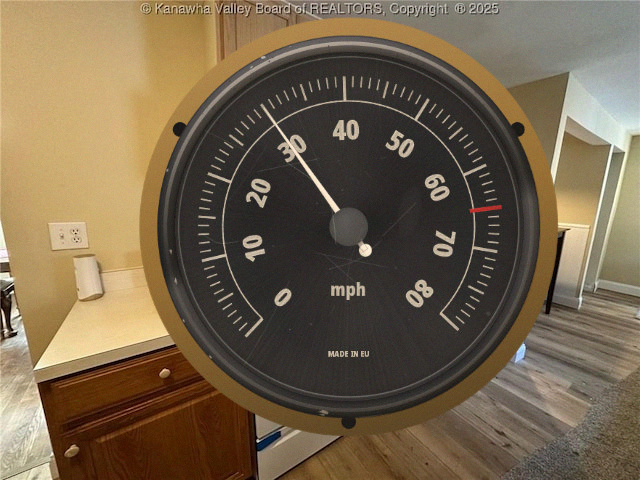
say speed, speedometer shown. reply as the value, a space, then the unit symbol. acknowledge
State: 30 mph
